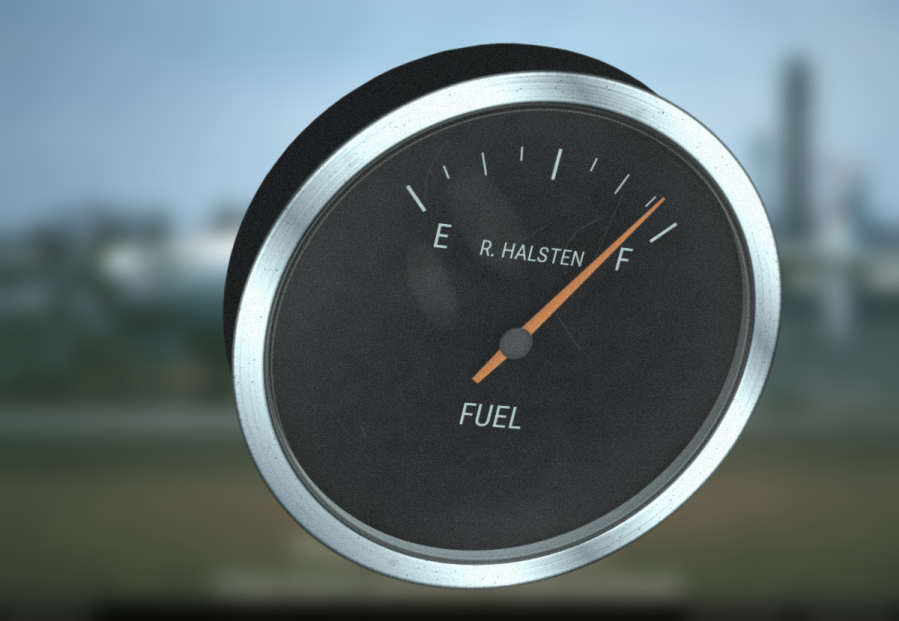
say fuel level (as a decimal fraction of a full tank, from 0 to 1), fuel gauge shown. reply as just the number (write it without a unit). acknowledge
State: 0.875
